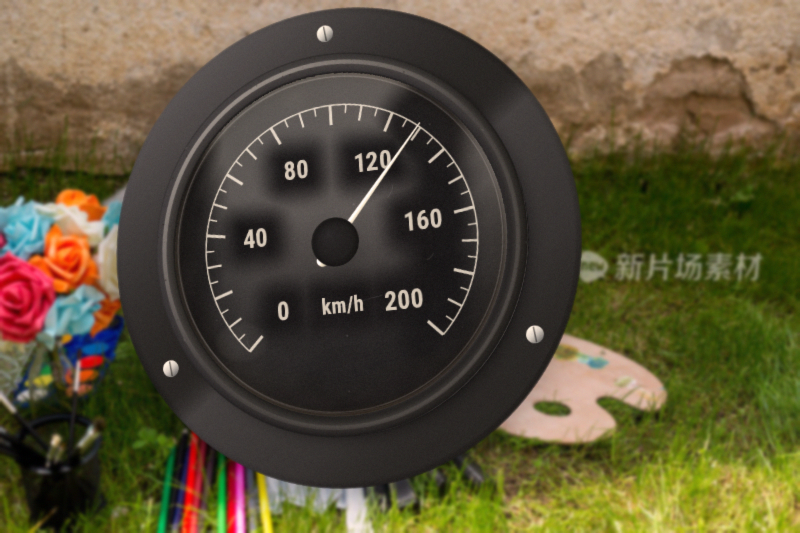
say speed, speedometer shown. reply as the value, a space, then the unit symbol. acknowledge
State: 130 km/h
